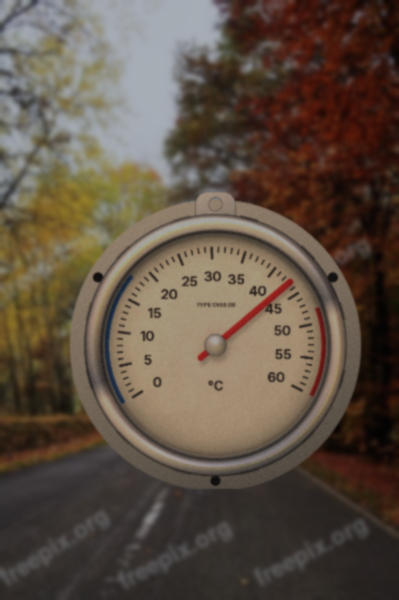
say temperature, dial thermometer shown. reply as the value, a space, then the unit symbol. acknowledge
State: 43 °C
